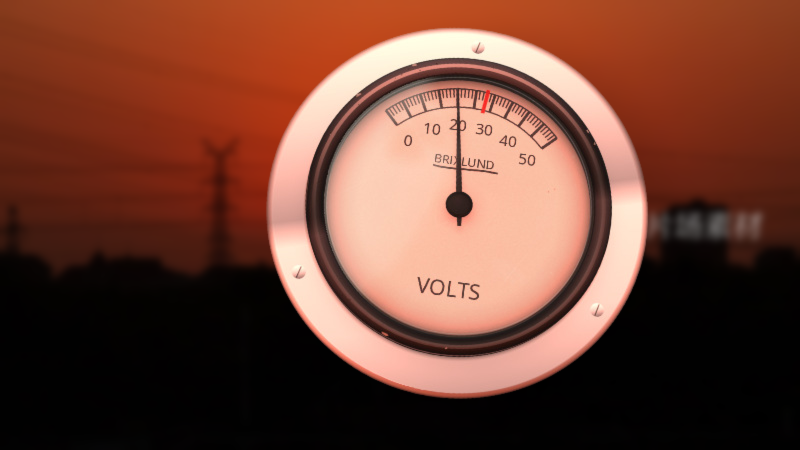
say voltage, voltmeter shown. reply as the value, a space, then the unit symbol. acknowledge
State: 20 V
